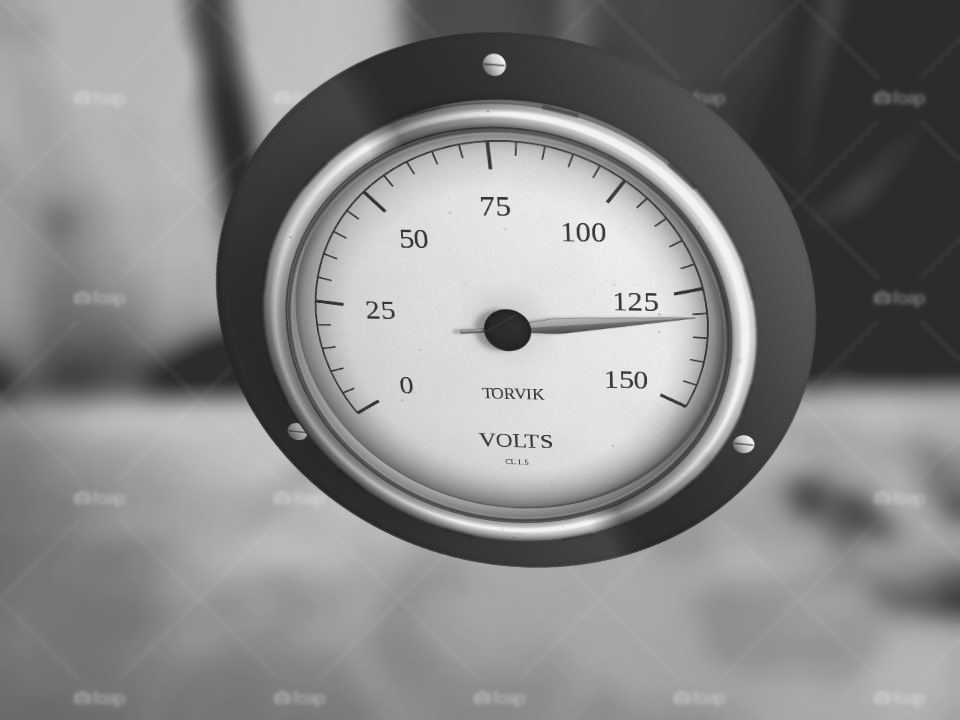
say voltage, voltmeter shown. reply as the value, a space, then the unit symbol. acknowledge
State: 130 V
